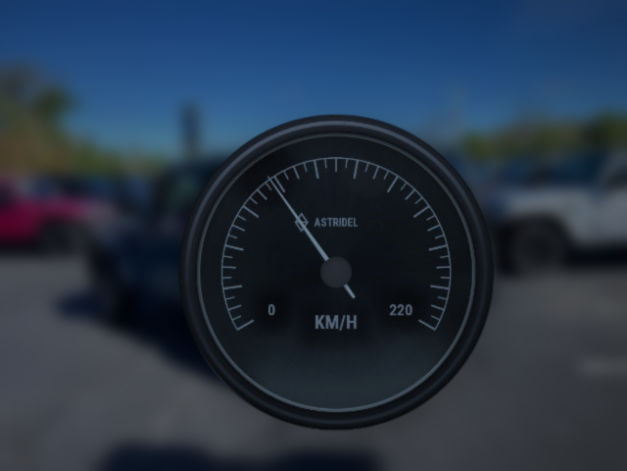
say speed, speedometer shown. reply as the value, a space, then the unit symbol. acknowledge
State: 77.5 km/h
